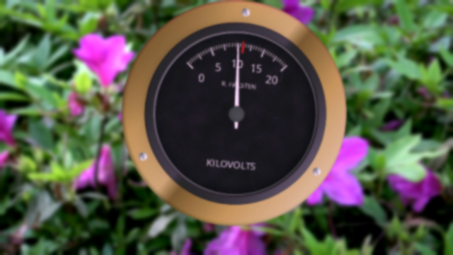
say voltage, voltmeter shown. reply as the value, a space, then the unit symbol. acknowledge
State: 10 kV
